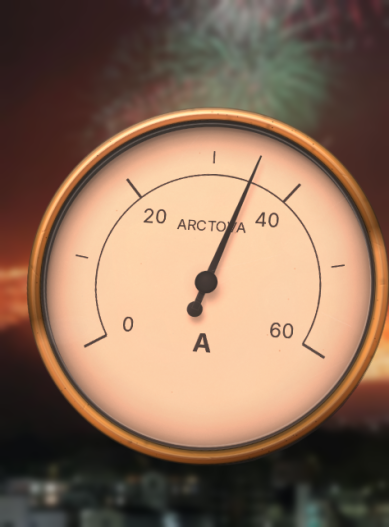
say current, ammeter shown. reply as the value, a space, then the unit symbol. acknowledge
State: 35 A
